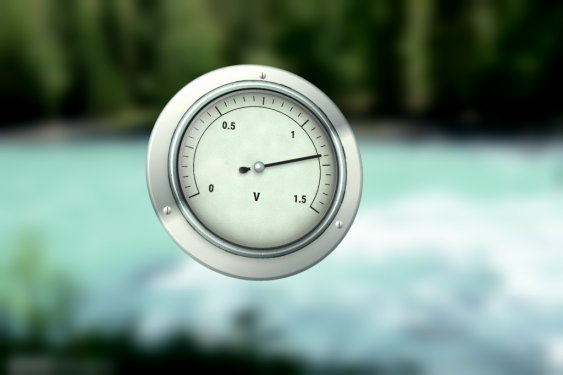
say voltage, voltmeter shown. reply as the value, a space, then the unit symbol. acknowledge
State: 1.2 V
